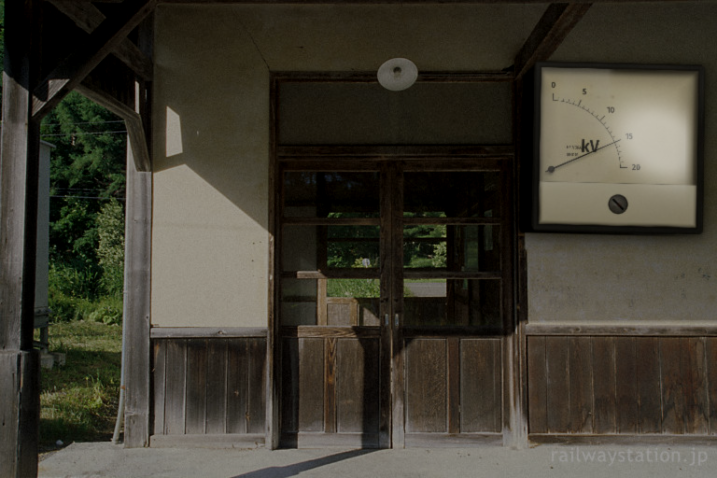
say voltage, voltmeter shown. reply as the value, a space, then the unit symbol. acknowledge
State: 15 kV
